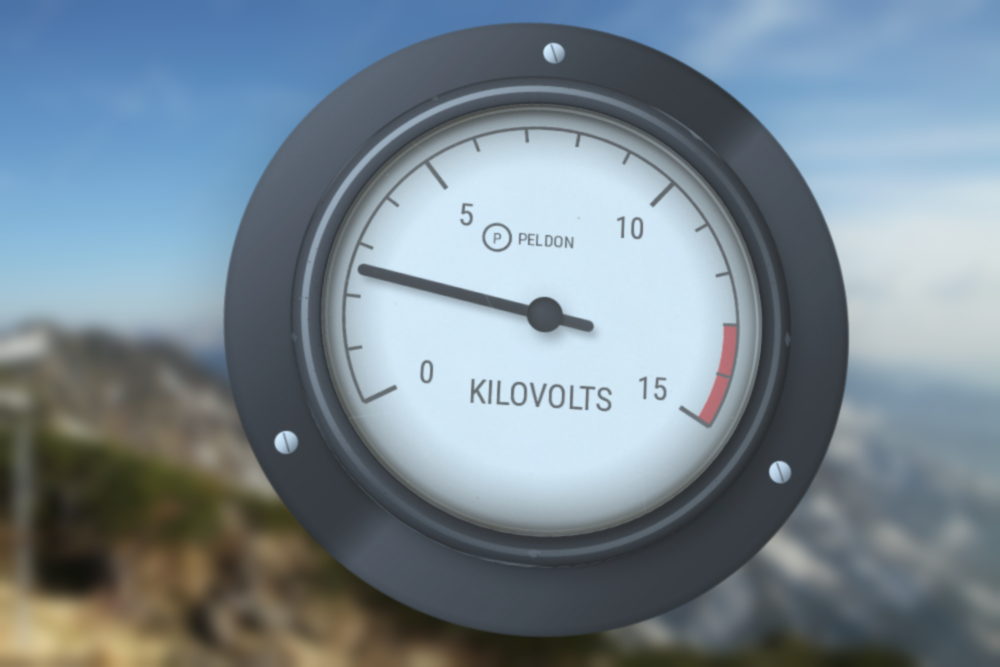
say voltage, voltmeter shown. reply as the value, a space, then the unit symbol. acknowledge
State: 2.5 kV
